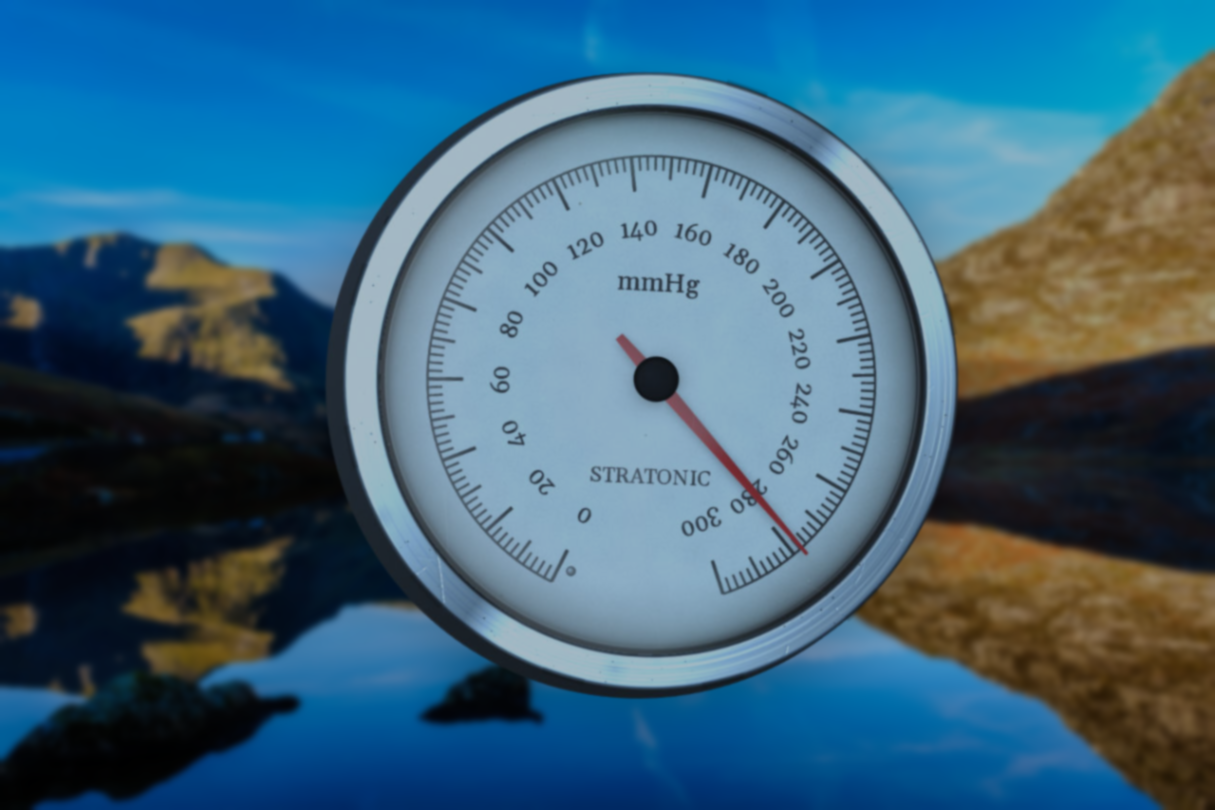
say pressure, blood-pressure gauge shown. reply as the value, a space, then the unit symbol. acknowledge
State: 278 mmHg
